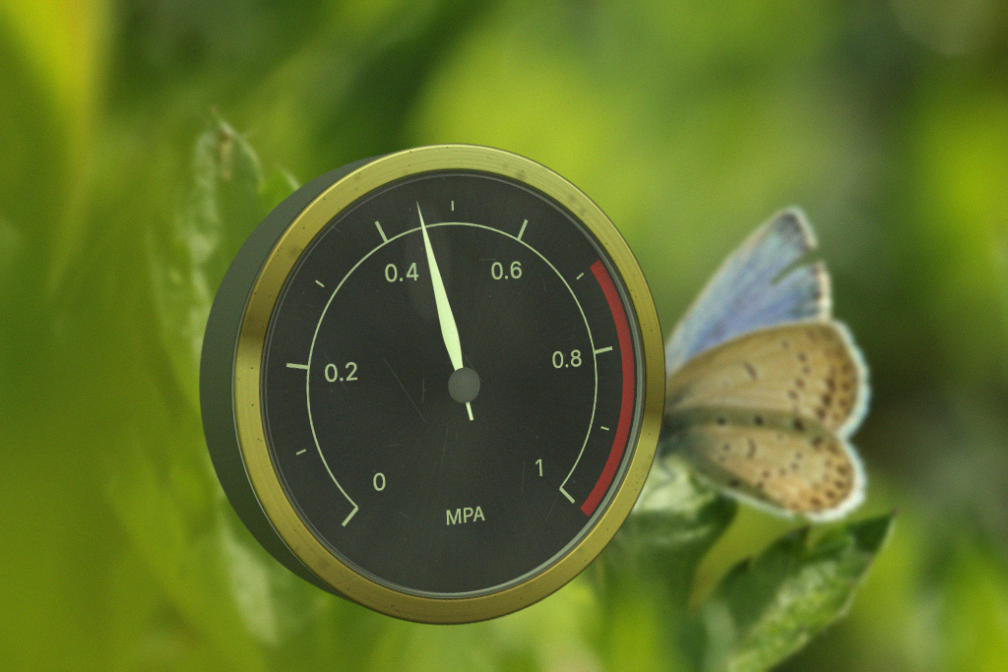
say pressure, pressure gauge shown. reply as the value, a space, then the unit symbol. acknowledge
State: 0.45 MPa
